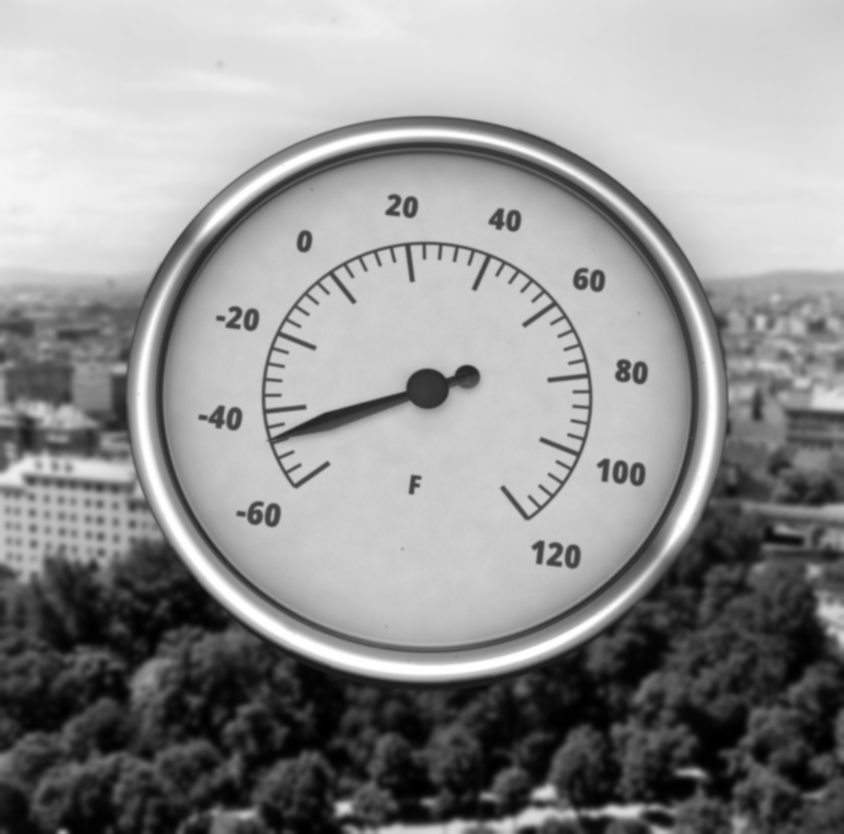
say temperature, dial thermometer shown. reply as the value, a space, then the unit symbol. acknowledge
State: -48 °F
